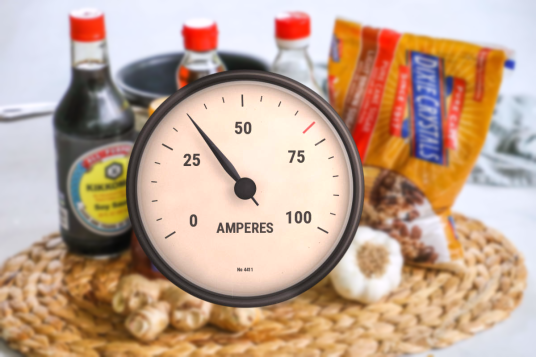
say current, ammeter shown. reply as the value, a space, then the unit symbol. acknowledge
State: 35 A
